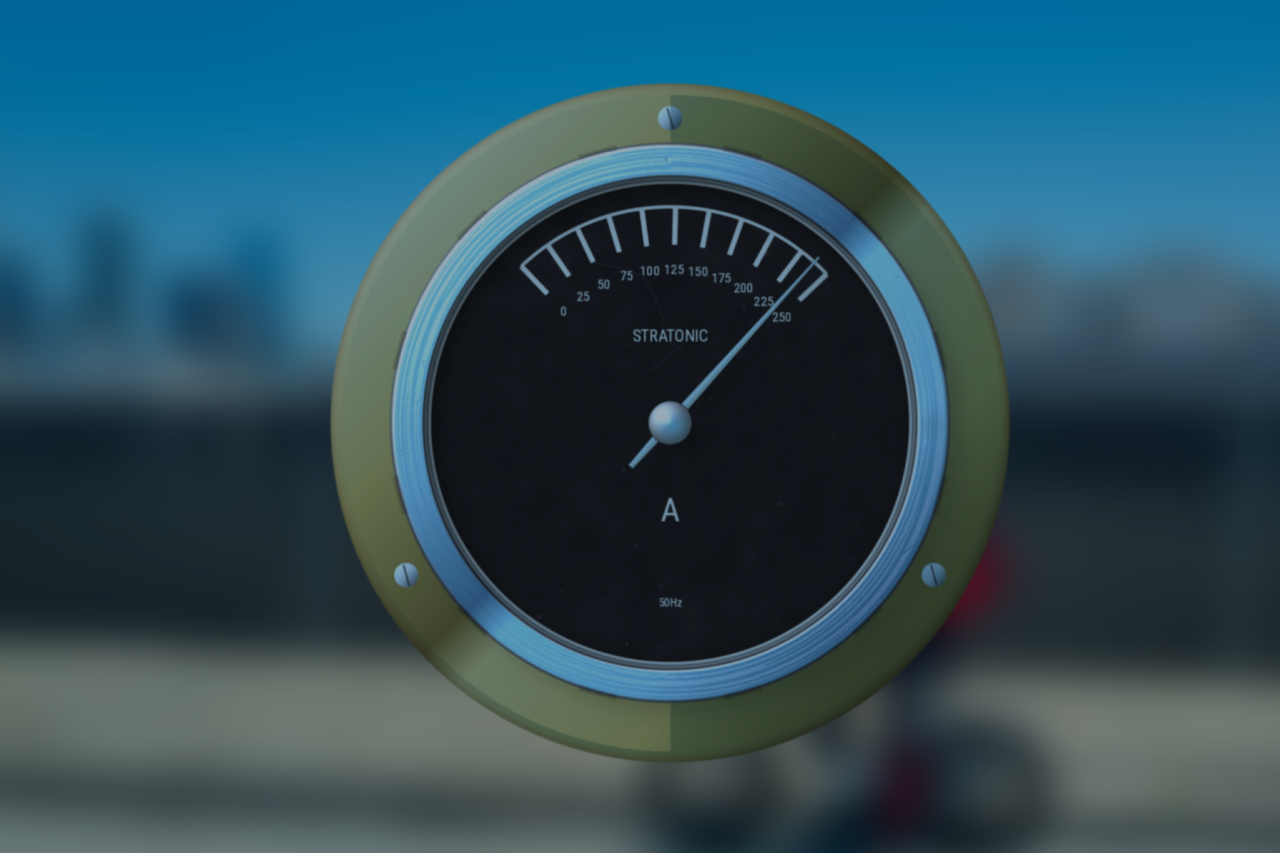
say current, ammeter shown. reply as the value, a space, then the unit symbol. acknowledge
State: 237.5 A
